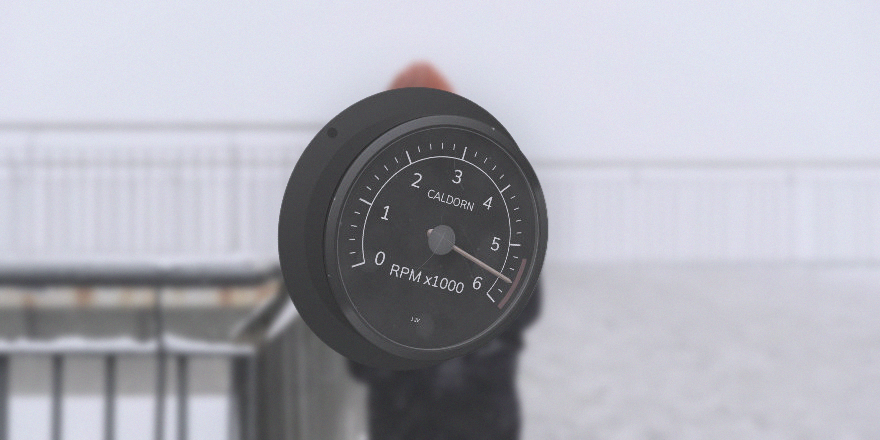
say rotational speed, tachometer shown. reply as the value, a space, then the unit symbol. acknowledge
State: 5600 rpm
